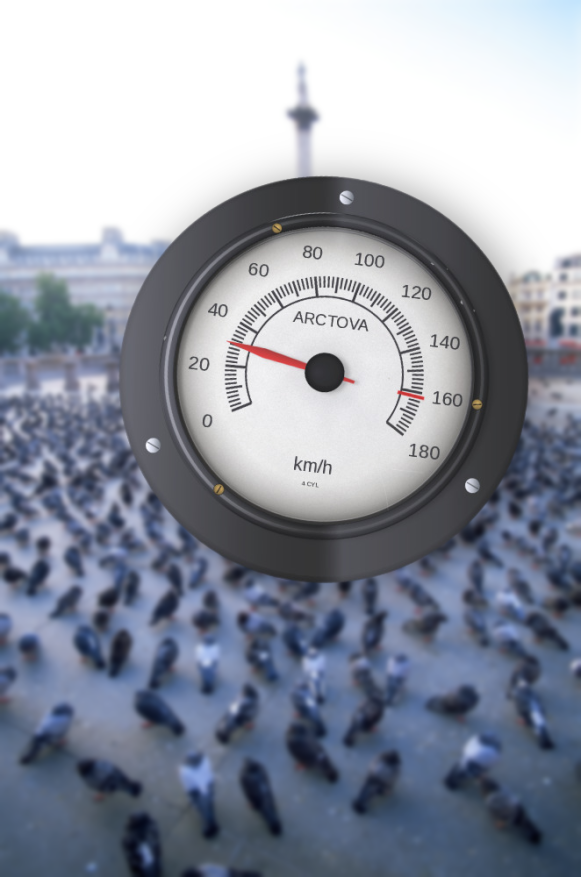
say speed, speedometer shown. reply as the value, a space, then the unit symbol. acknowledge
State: 30 km/h
